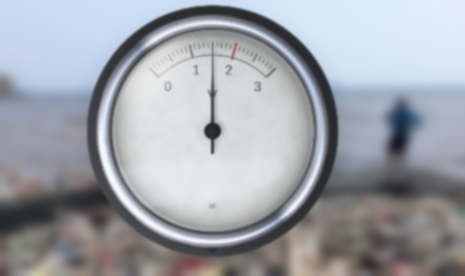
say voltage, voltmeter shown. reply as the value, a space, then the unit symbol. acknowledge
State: 1.5 V
